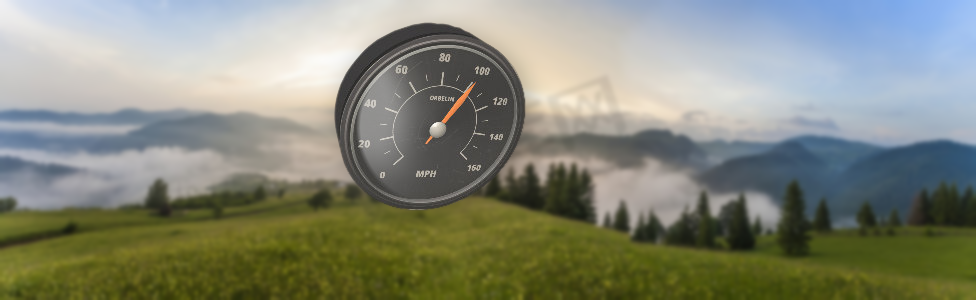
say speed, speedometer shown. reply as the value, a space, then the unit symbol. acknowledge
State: 100 mph
